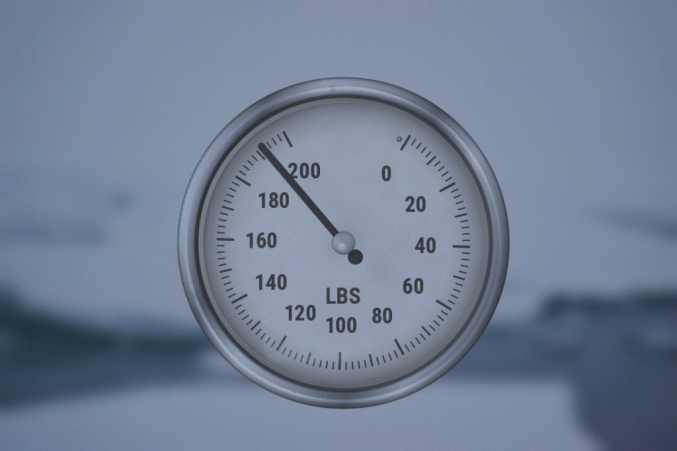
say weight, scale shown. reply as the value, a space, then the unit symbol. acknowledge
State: 192 lb
